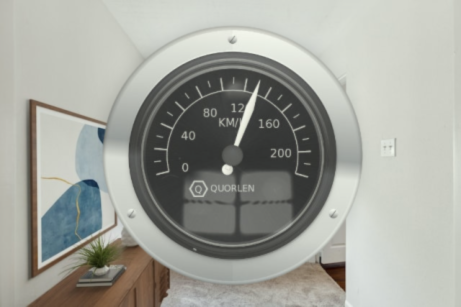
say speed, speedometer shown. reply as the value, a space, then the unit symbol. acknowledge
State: 130 km/h
